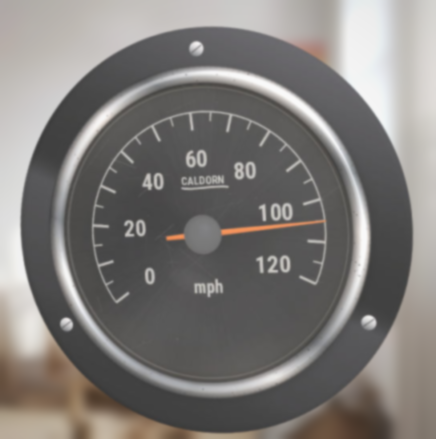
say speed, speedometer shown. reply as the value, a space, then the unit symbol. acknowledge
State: 105 mph
